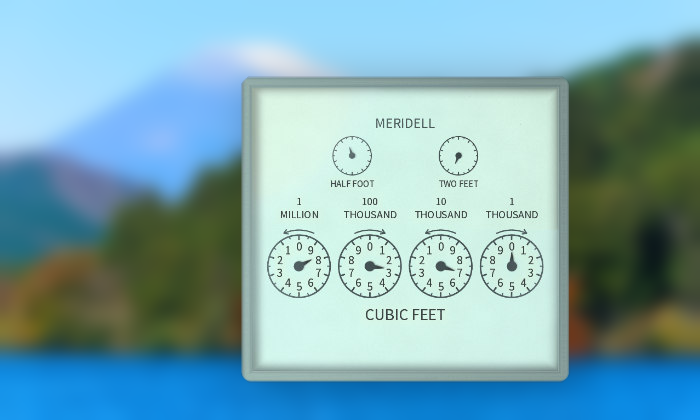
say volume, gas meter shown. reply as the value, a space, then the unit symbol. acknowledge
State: 827000 ft³
